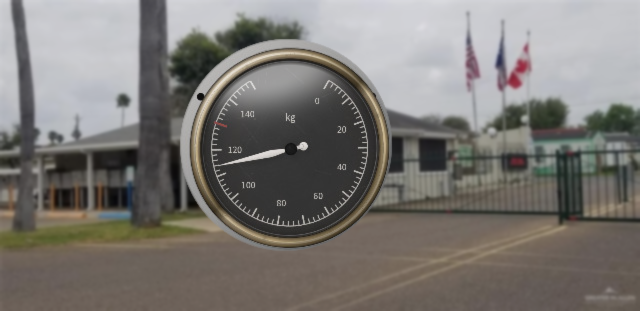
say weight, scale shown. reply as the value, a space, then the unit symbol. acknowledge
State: 114 kg
